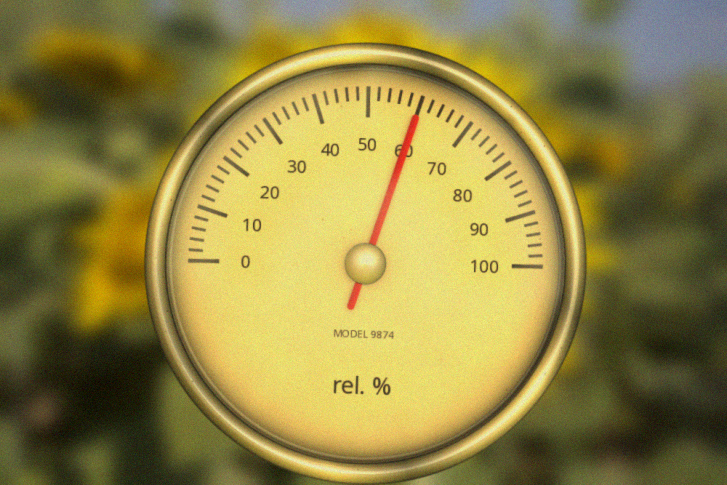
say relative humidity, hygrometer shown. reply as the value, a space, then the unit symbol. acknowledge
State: 60 %
